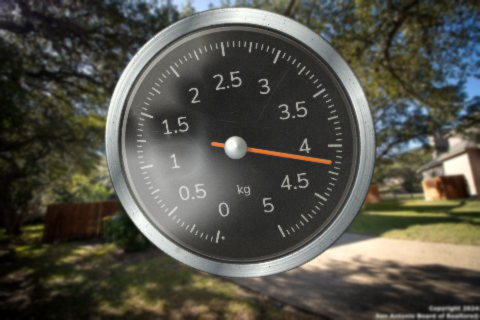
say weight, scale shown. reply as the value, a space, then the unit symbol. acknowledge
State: 4.15 kg
